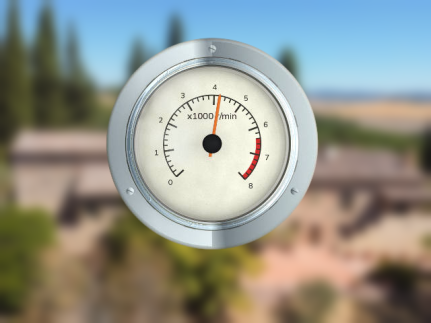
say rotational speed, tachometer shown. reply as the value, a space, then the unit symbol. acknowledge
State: 4200 rpm
